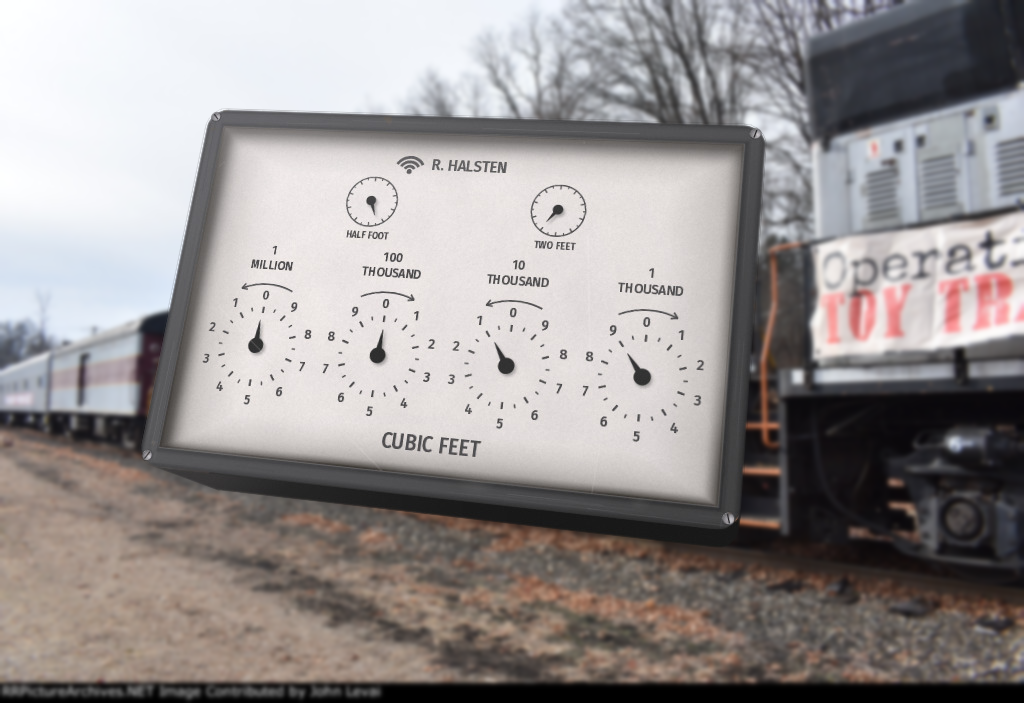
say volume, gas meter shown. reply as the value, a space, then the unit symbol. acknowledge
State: 900 ft³
